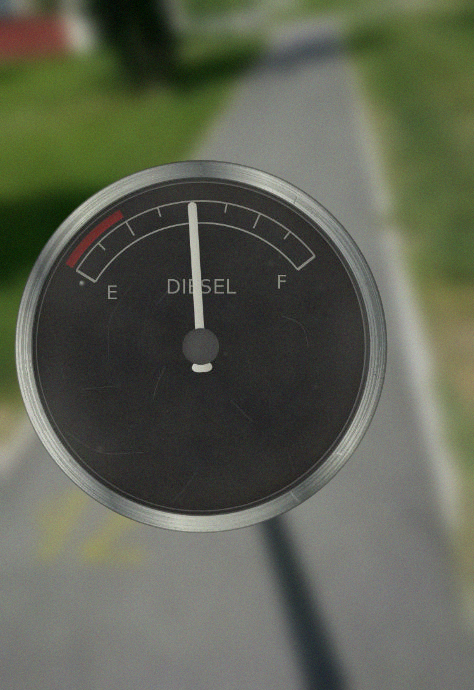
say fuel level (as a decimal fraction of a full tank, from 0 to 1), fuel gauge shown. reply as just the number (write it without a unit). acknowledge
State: 0.5
